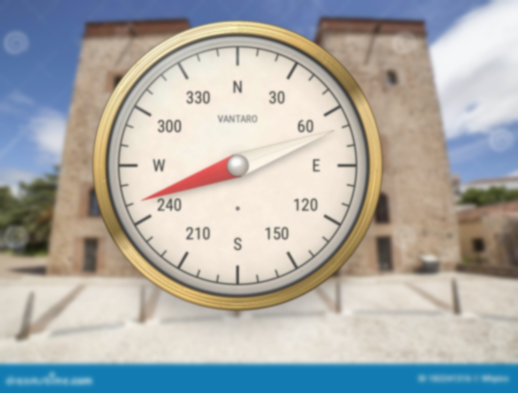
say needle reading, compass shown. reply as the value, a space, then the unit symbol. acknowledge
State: 250 °
